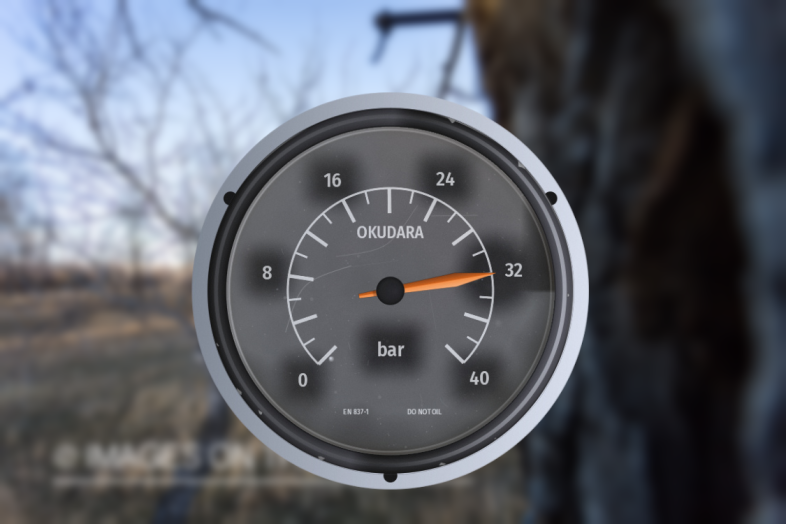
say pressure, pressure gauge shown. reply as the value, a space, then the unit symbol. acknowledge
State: 32 bar
